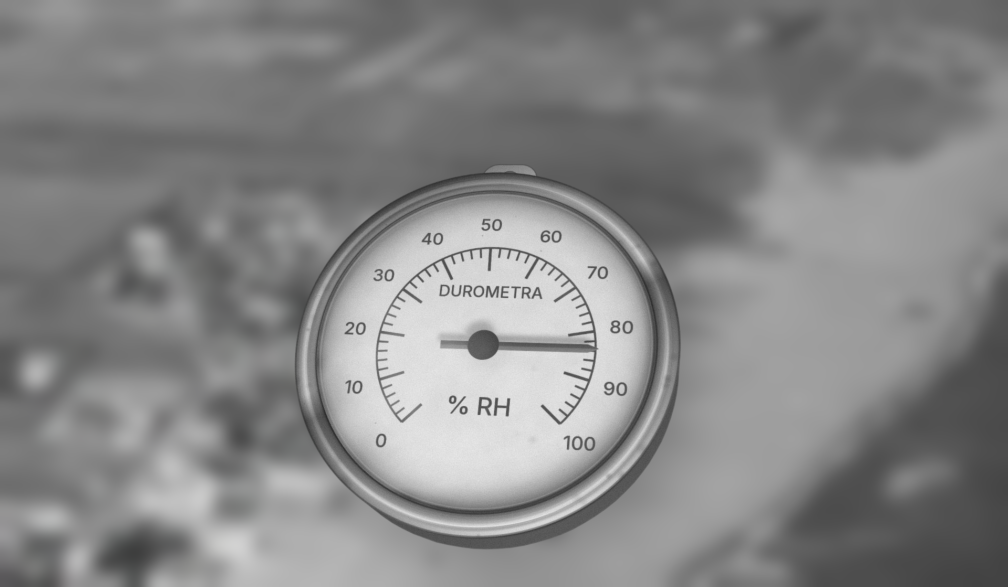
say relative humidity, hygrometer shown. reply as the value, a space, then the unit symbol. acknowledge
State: 84 %
